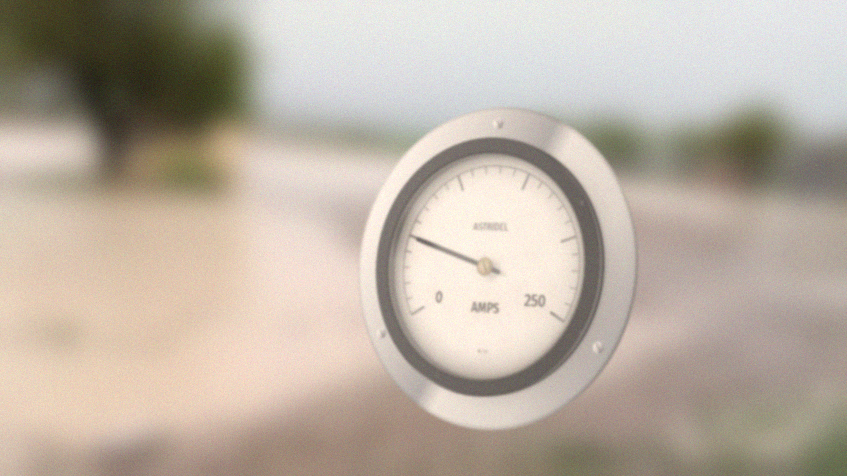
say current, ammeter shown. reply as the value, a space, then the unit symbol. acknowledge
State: 50 A
